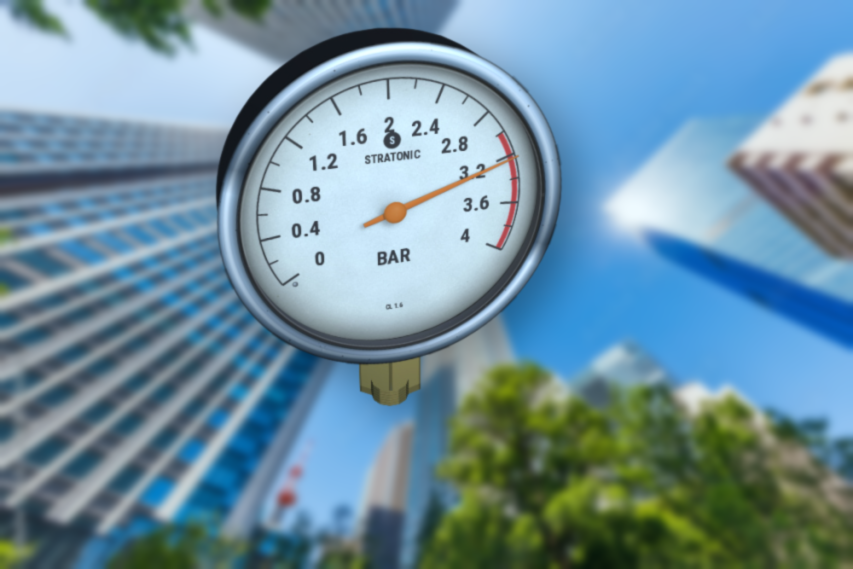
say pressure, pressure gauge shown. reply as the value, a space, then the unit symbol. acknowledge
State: 3.2 bar
